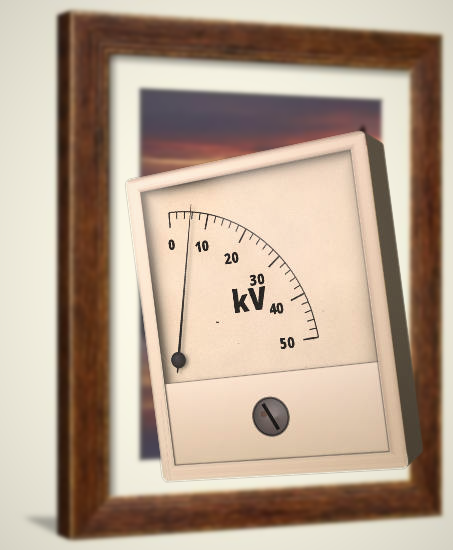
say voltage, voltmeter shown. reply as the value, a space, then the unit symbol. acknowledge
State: 6 kV
